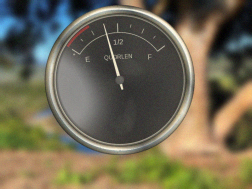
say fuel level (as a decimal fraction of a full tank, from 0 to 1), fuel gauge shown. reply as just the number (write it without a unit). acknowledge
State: 0.375
